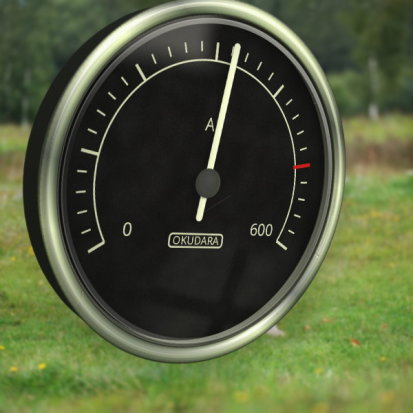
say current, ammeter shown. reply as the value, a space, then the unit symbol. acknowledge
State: 320 A
